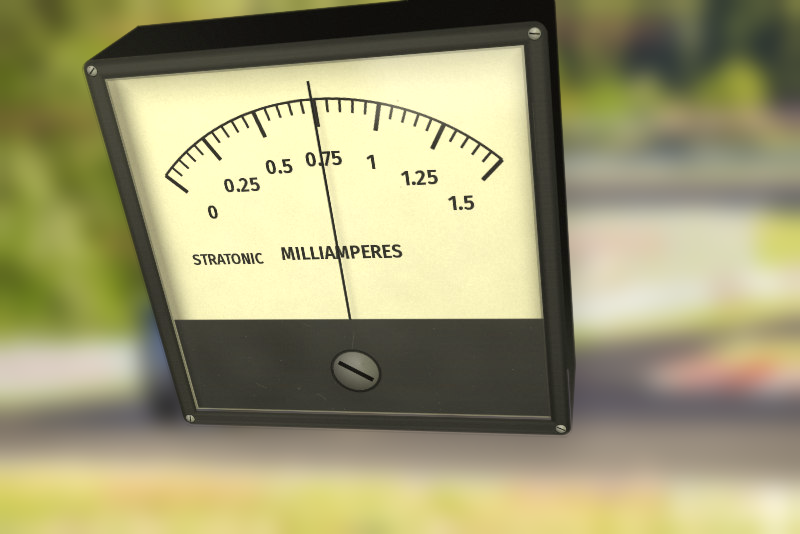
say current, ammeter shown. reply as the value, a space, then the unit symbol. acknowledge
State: 0.75 mA
